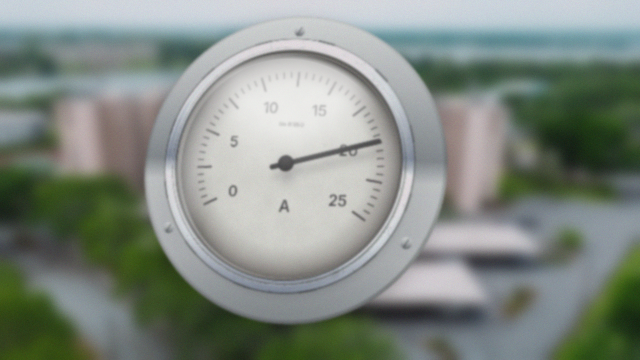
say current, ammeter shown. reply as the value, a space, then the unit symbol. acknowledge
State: 20 A
